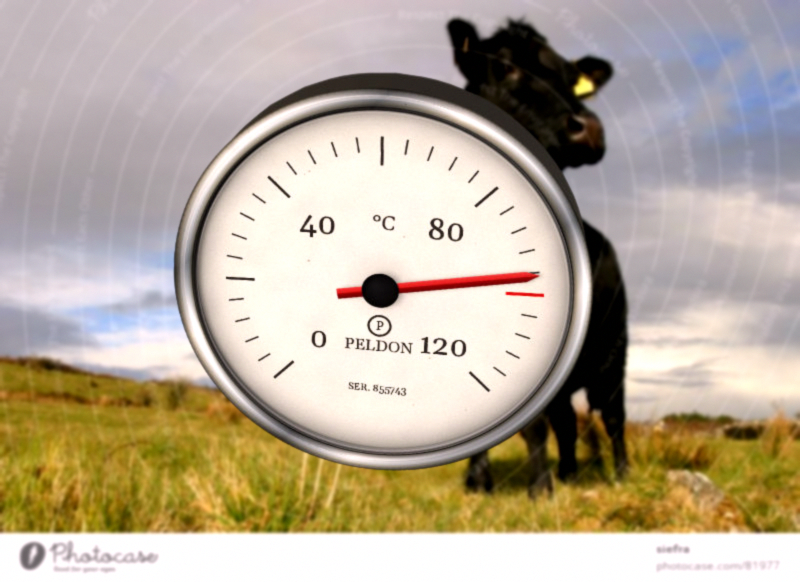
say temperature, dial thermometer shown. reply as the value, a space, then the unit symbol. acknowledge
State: 96 °C
